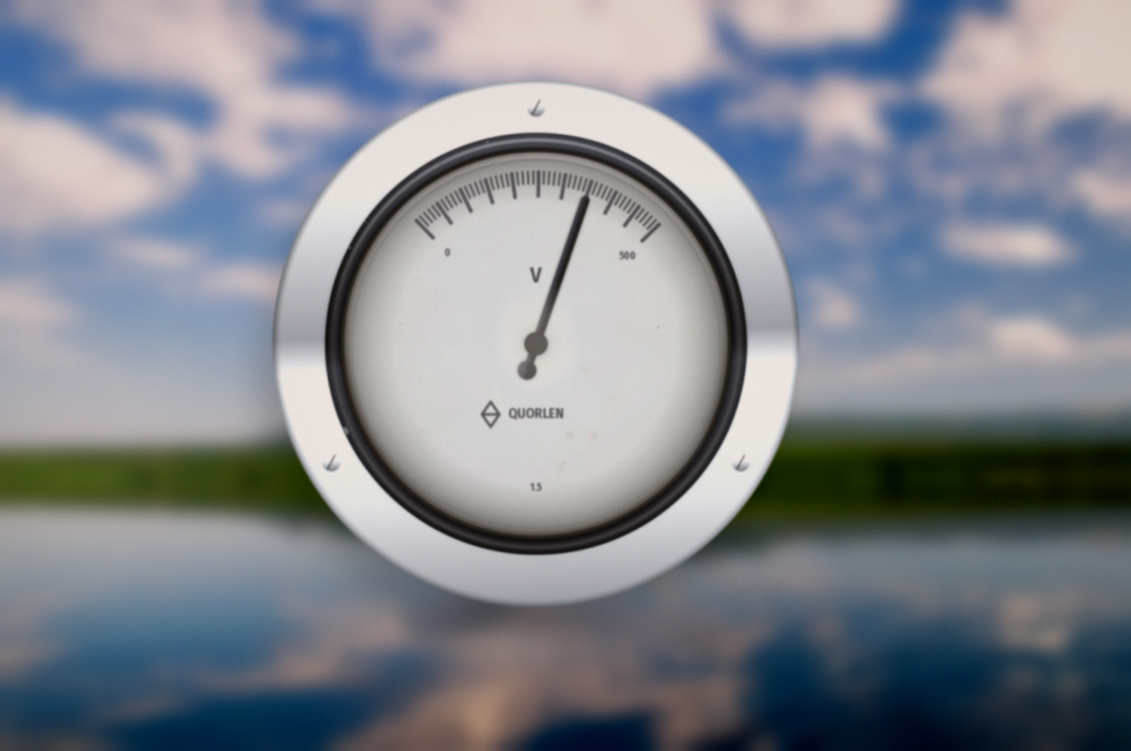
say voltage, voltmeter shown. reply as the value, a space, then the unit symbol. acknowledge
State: 350 V
